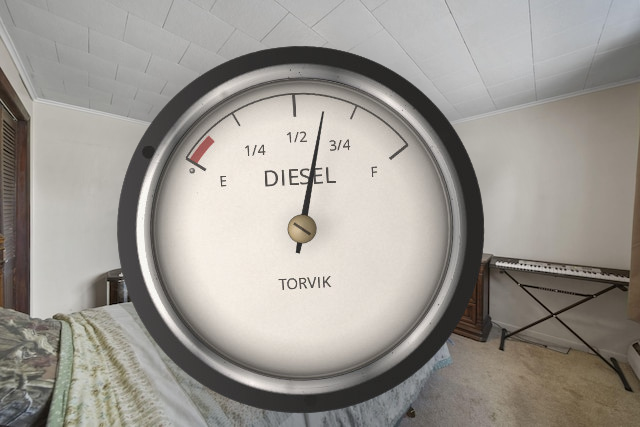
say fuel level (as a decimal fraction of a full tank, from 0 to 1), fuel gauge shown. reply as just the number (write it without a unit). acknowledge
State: 0.625
